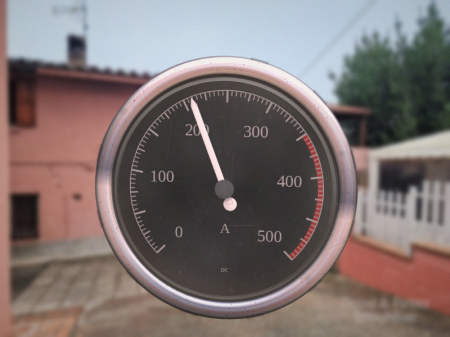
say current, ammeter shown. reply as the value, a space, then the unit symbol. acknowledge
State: 210 A
